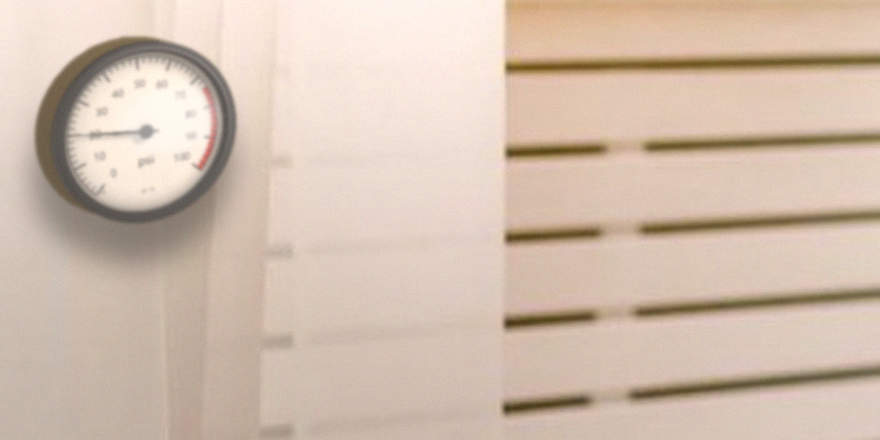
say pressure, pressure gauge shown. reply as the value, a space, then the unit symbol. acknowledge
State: 20 psi
